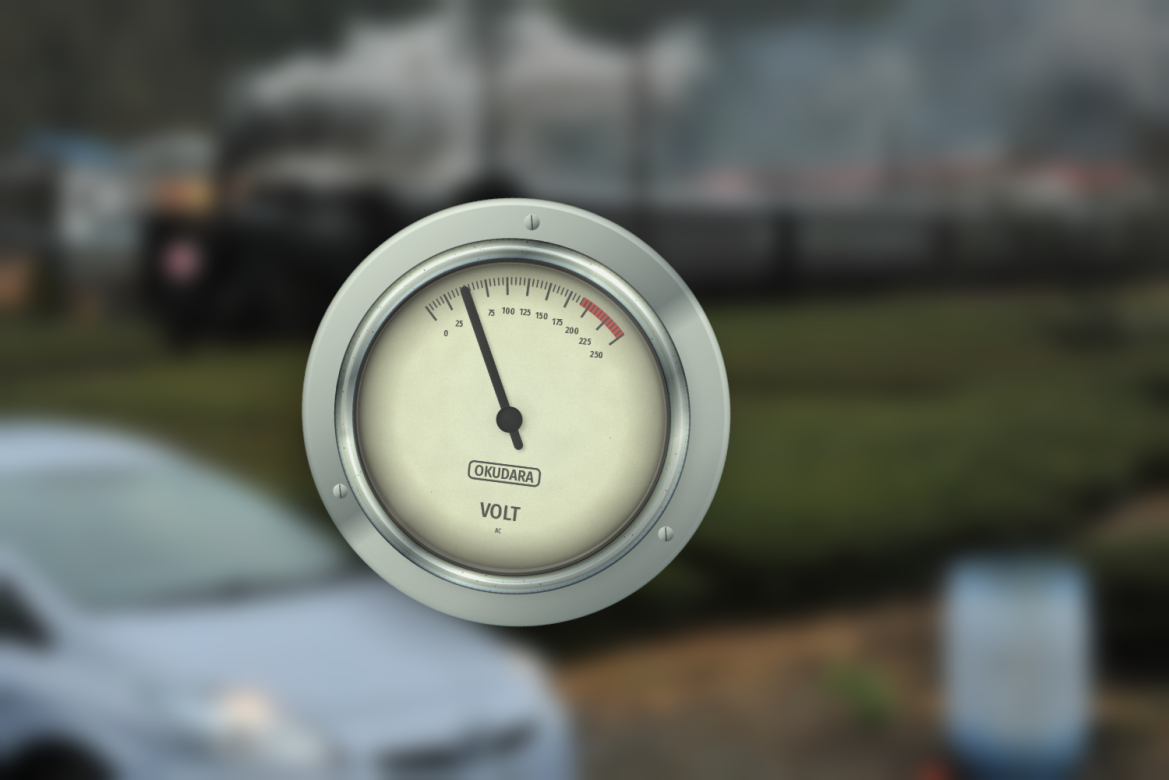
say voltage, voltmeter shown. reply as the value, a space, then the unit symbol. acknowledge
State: 50 V
